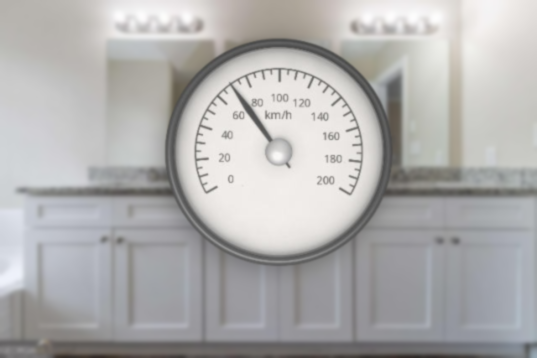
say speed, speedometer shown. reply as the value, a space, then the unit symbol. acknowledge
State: 70 km/h
